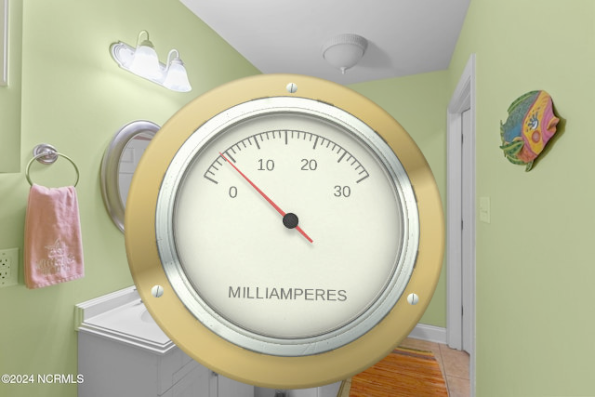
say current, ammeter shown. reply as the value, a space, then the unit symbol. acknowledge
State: 4 mA
